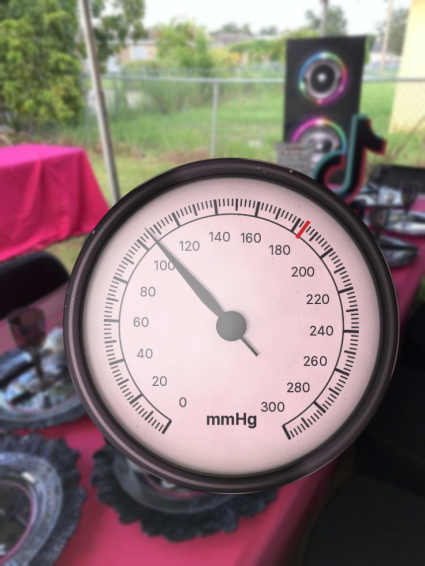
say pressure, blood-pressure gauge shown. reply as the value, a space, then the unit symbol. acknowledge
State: 106 mmHg
